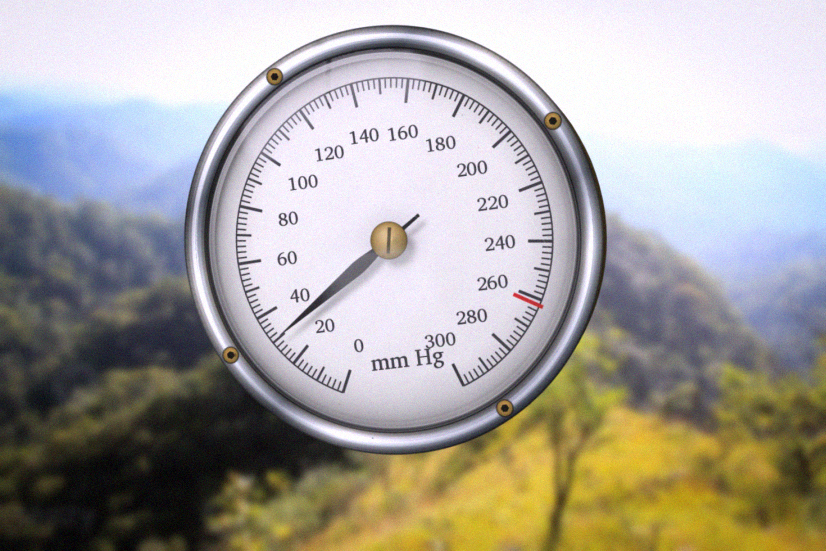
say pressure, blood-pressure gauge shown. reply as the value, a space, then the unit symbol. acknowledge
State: 30 mmHg
